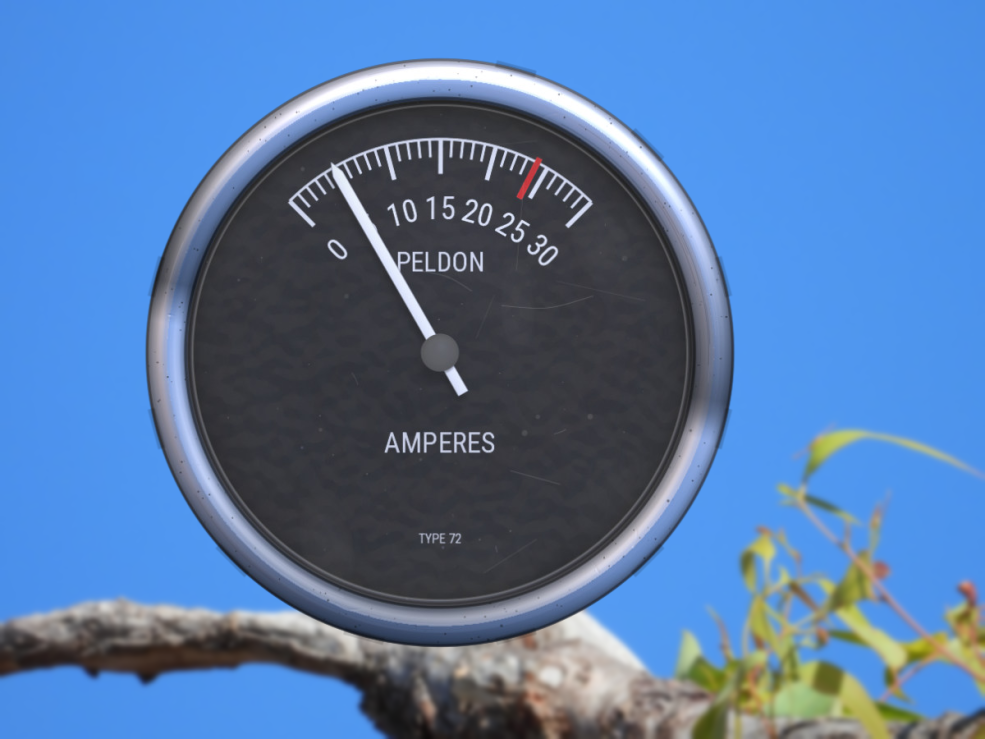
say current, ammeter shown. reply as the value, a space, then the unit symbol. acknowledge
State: 5 A
